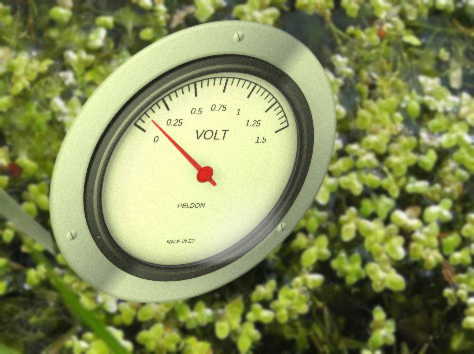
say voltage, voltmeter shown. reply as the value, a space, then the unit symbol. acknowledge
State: 0.1 V
